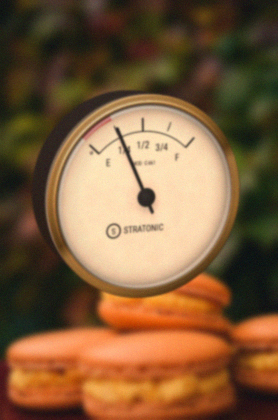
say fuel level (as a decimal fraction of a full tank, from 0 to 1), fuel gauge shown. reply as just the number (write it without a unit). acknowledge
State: 0.25
